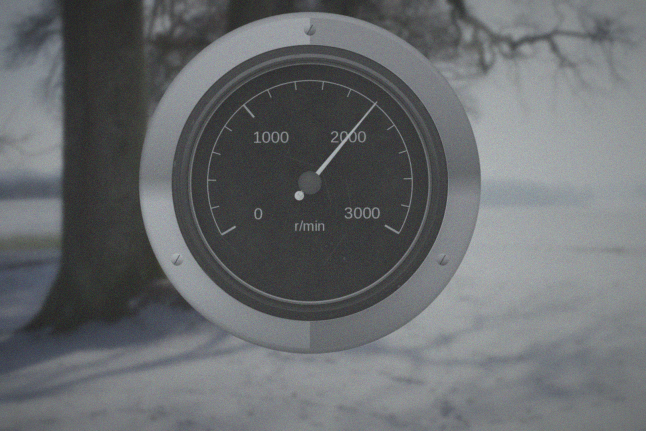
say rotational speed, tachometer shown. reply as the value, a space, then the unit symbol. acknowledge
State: 2000 rpm
